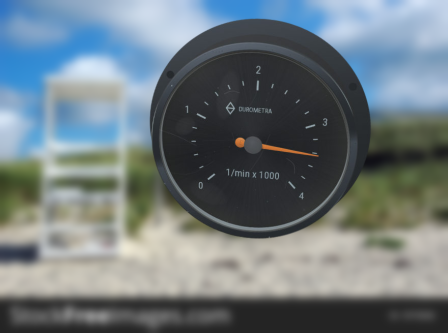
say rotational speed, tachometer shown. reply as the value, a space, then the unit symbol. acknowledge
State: 3400 rpm
